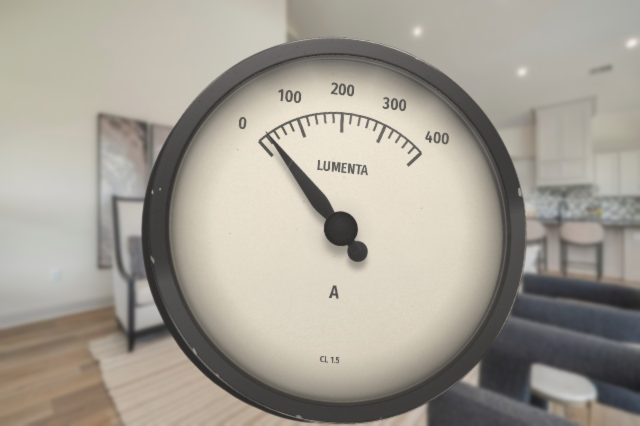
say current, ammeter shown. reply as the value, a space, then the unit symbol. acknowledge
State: 20 A
